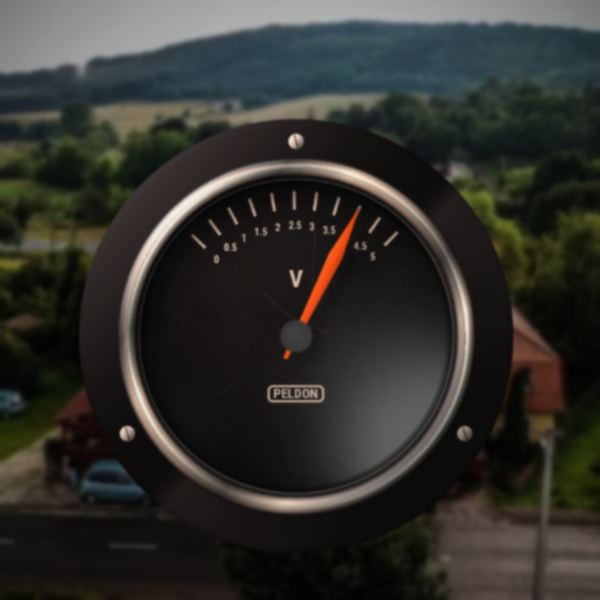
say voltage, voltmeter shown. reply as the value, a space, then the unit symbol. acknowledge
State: 4 V
